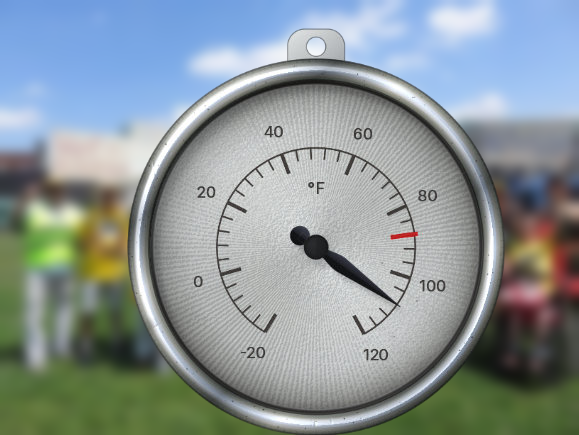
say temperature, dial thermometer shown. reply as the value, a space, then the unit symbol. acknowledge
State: 108 °F
